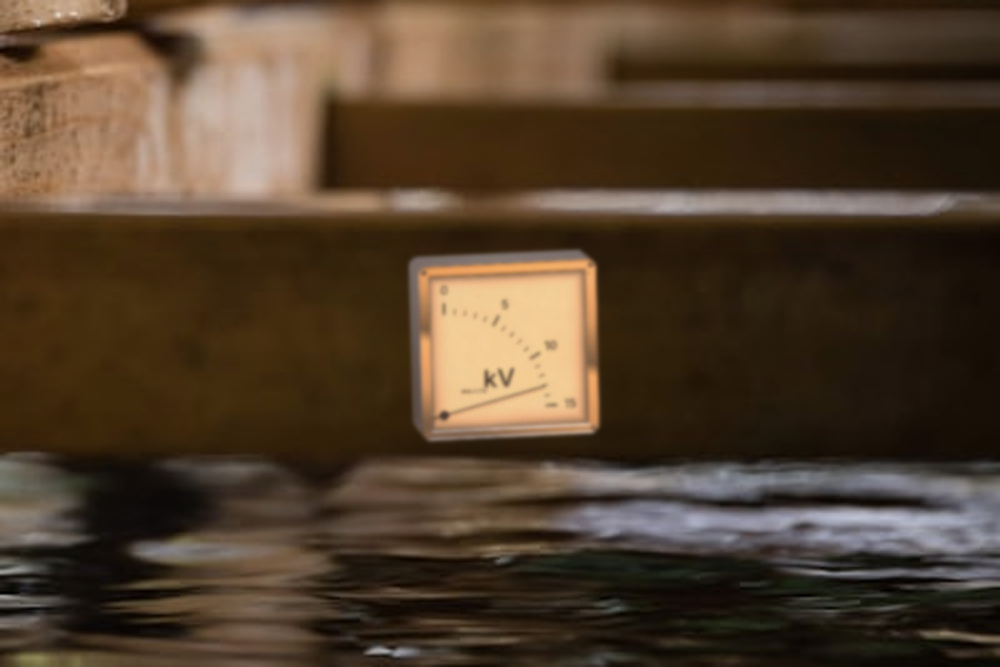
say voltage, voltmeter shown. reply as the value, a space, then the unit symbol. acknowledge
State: 13 kV
